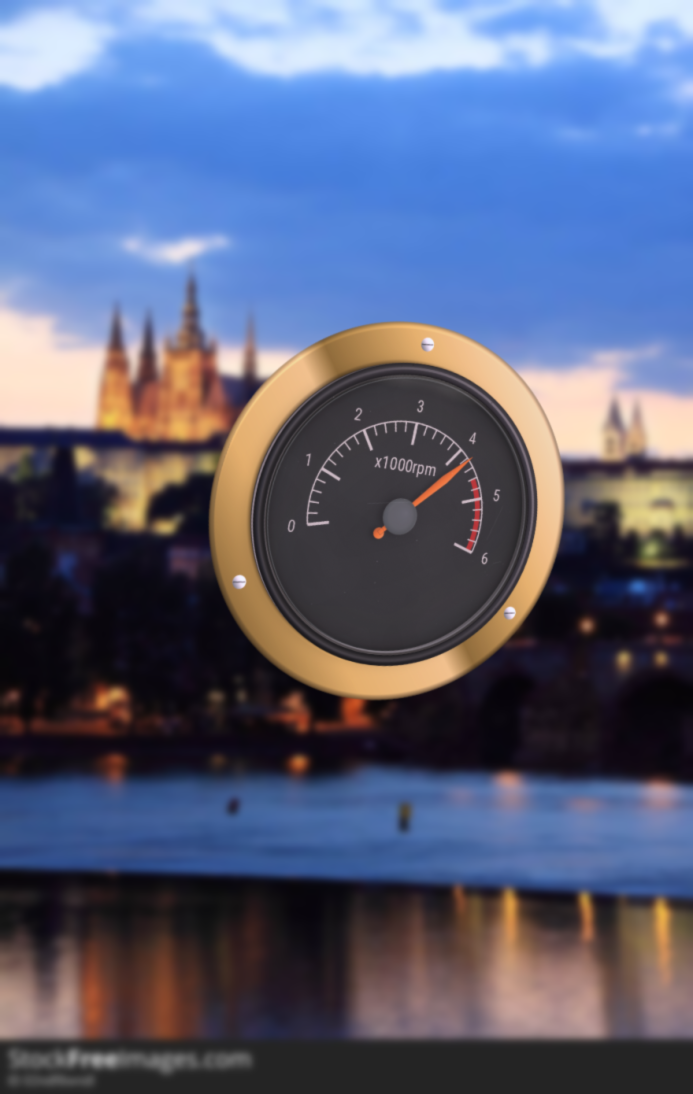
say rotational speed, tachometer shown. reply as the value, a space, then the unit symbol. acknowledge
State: 4200 rpm
